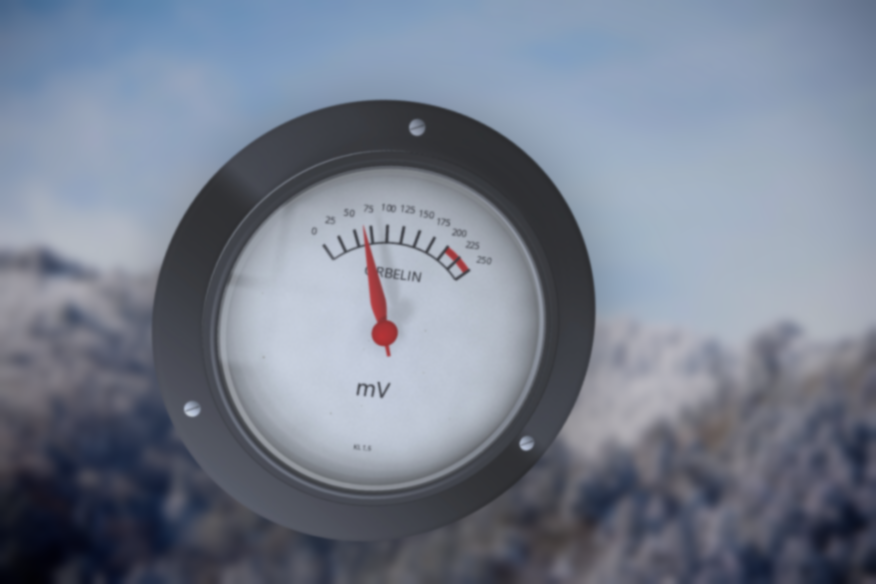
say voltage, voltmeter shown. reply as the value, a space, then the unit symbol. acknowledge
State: 62.5 mV
